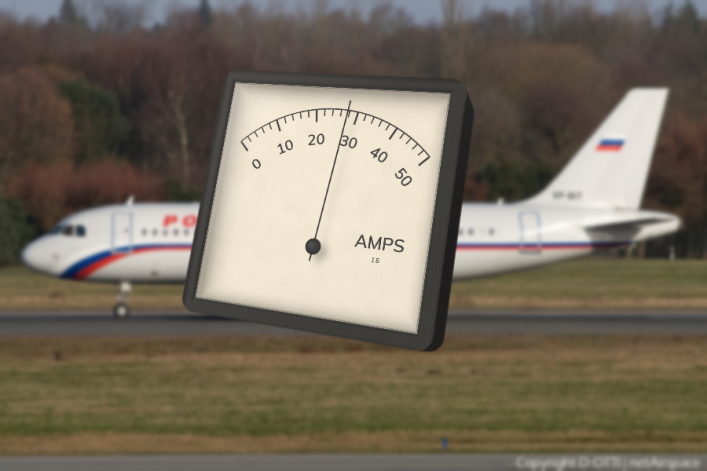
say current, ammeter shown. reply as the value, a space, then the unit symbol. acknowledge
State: 28 A
